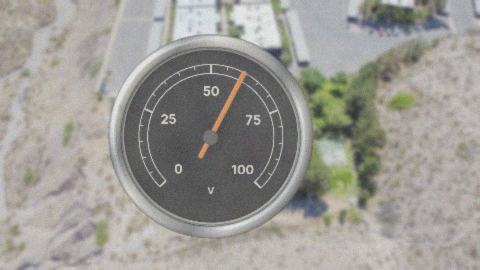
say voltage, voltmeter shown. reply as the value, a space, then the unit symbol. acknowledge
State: 60 V
